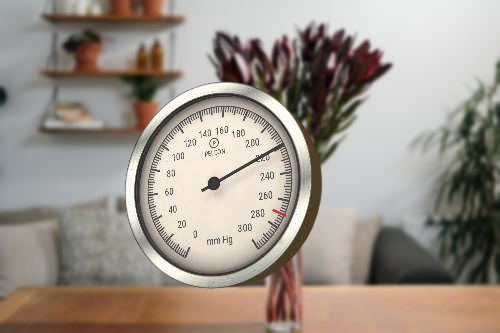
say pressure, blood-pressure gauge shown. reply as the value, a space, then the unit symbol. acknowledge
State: 220 mmHg
